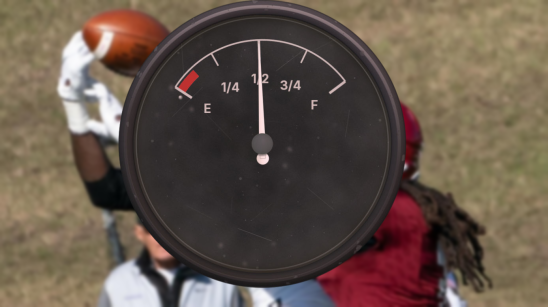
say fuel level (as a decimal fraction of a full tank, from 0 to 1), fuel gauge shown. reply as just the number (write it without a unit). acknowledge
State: 0.5
